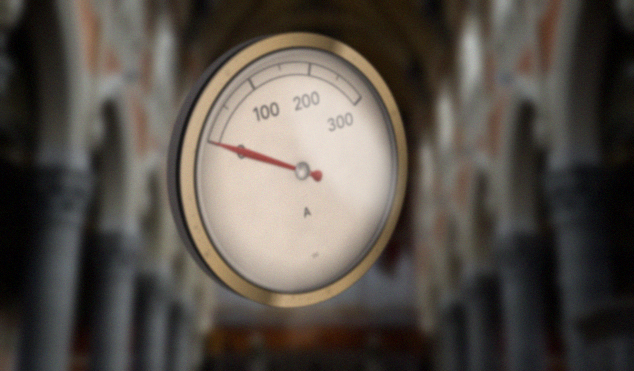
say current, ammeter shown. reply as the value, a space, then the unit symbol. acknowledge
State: 0 A
